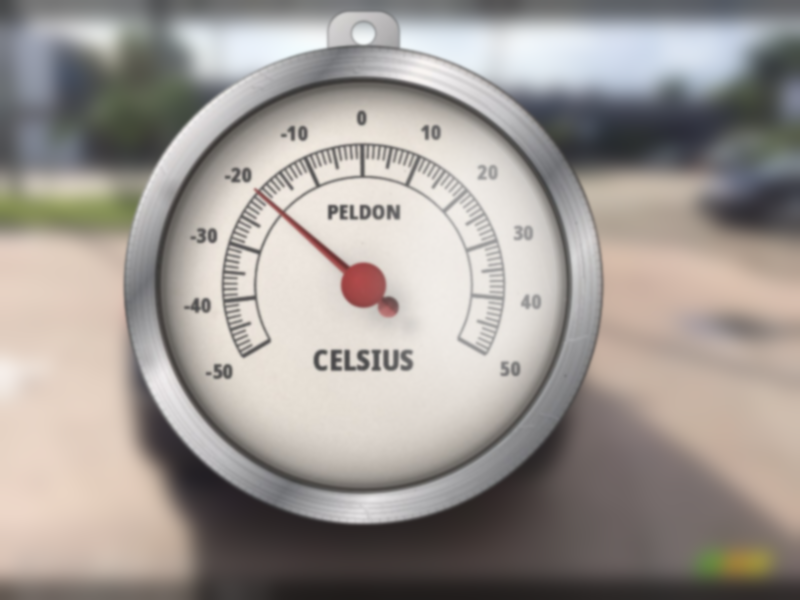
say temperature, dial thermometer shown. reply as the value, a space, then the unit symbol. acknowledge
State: -20 °C
